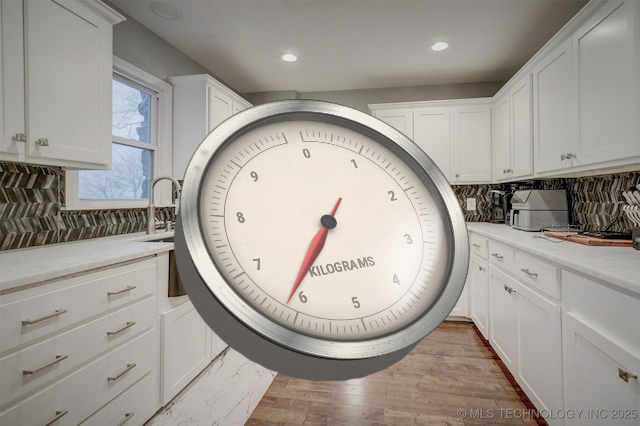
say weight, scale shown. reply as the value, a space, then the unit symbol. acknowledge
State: 6.2 kg
